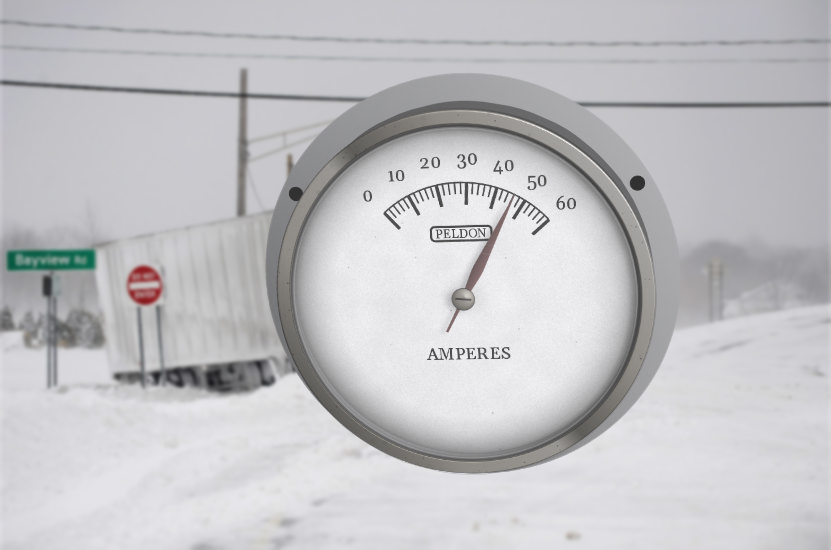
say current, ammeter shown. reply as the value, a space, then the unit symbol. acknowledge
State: 46 A
